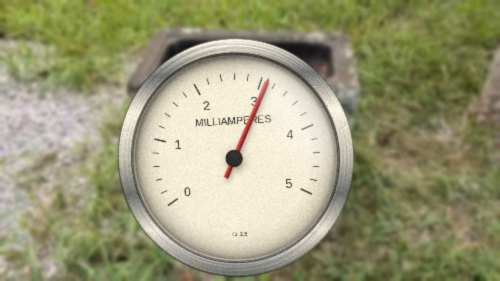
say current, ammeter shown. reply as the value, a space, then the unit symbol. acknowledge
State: 3.1 mA
